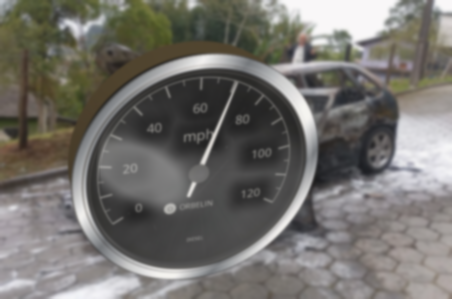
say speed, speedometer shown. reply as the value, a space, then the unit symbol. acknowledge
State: 70 mph
